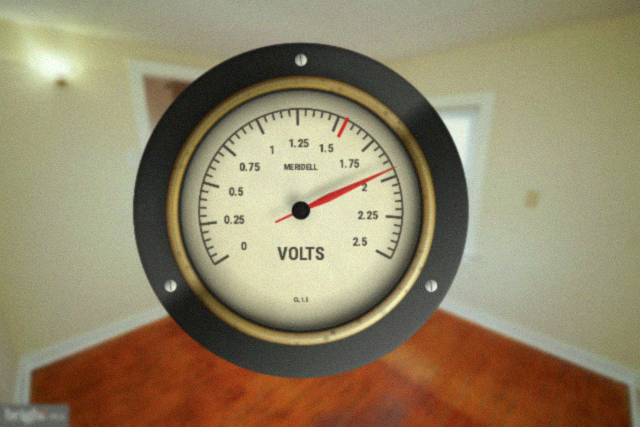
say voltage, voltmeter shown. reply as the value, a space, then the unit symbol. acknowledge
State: 1.95 V
